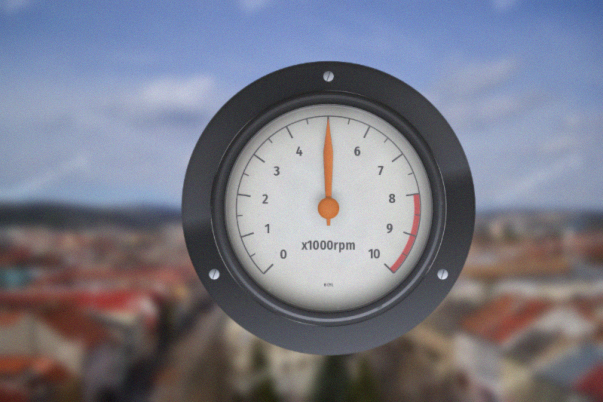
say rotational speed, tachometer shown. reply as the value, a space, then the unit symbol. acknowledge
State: 5000 rpm
